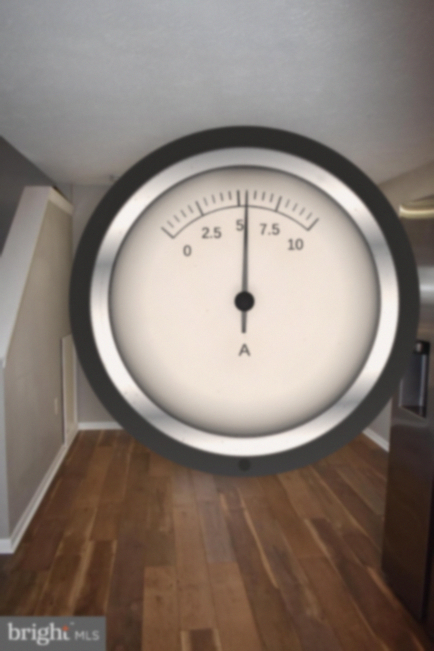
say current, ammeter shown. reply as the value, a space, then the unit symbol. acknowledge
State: 5.5 A
